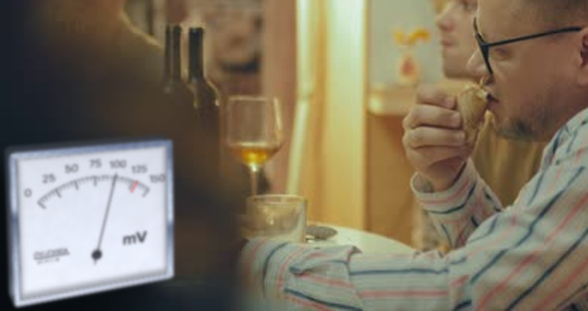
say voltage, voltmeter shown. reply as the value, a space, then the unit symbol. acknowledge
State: 100 mV
